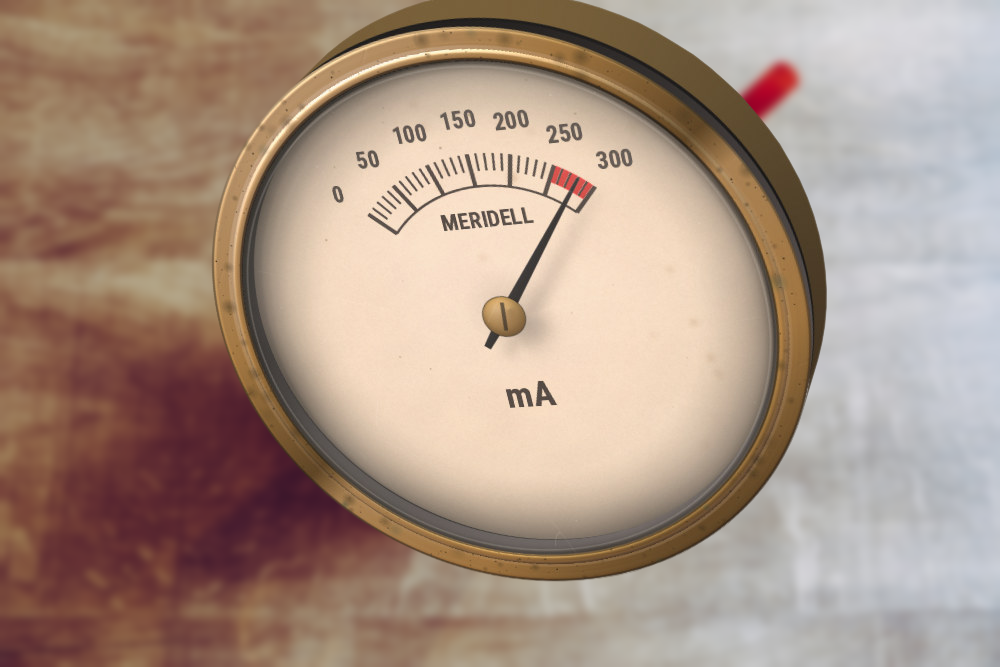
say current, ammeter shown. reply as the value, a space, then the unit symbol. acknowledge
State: 280 mA
